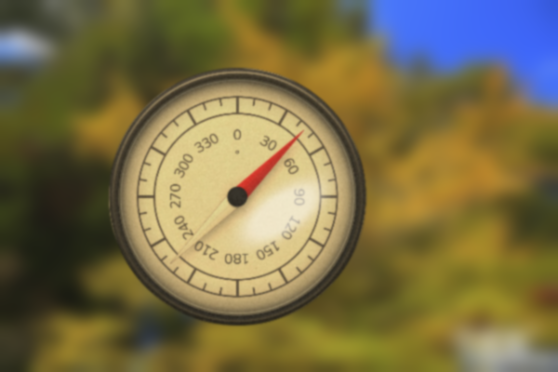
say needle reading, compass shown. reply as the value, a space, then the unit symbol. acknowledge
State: 45 °
